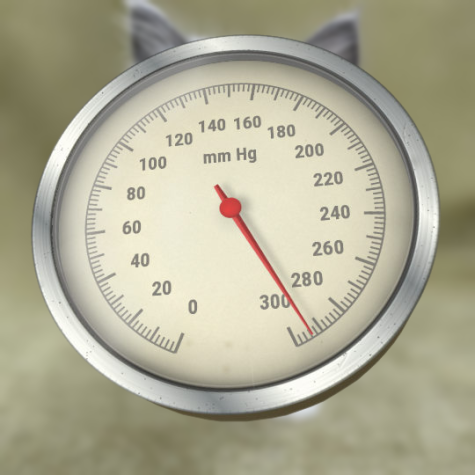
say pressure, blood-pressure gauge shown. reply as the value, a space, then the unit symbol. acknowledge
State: 294 mmHg
